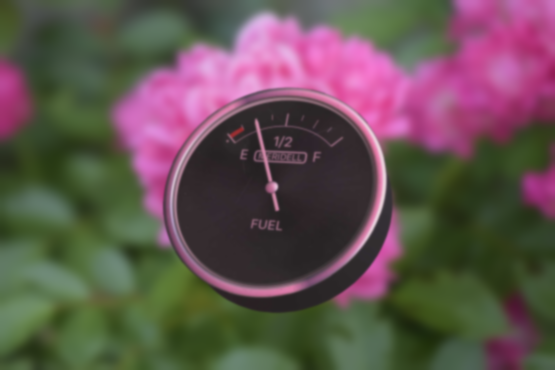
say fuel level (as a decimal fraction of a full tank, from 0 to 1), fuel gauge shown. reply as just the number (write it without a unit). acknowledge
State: 0.25
